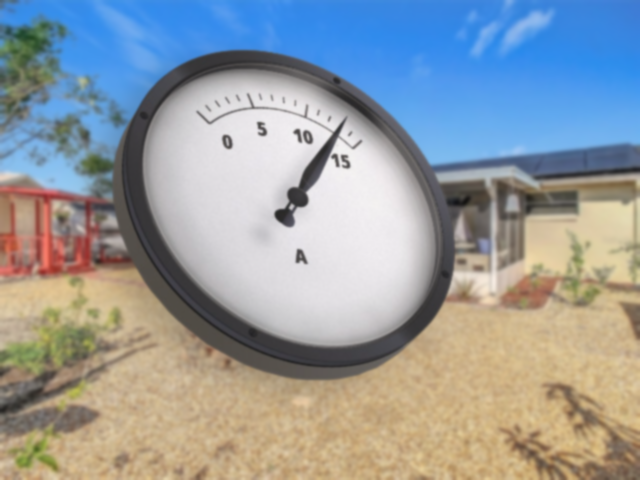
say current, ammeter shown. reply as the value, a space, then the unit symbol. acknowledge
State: 13 A
